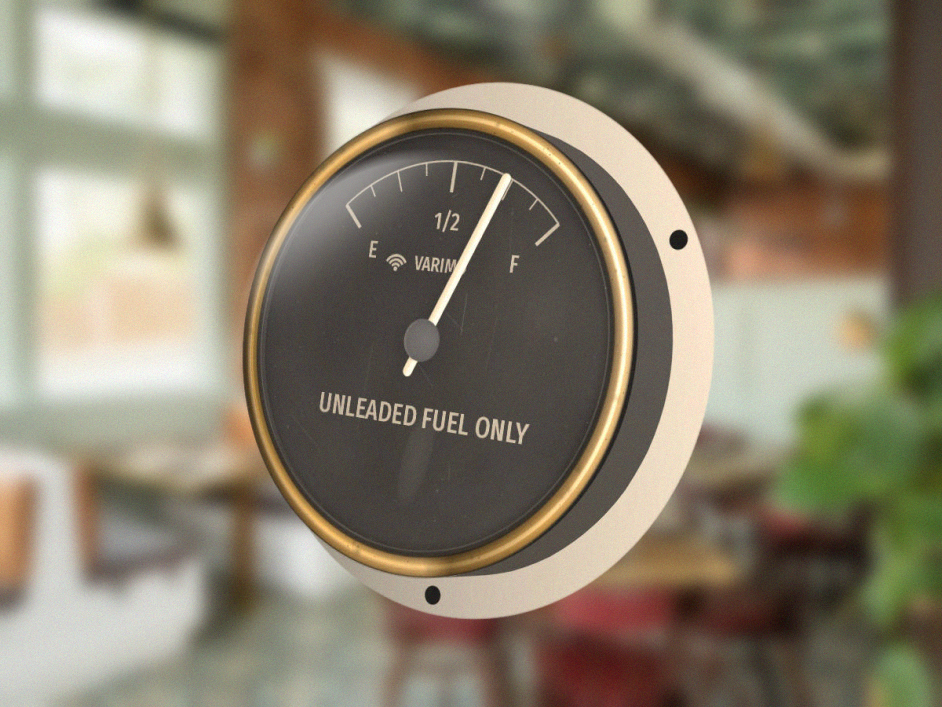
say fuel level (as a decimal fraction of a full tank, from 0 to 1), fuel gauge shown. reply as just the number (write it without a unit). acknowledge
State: 0.75
